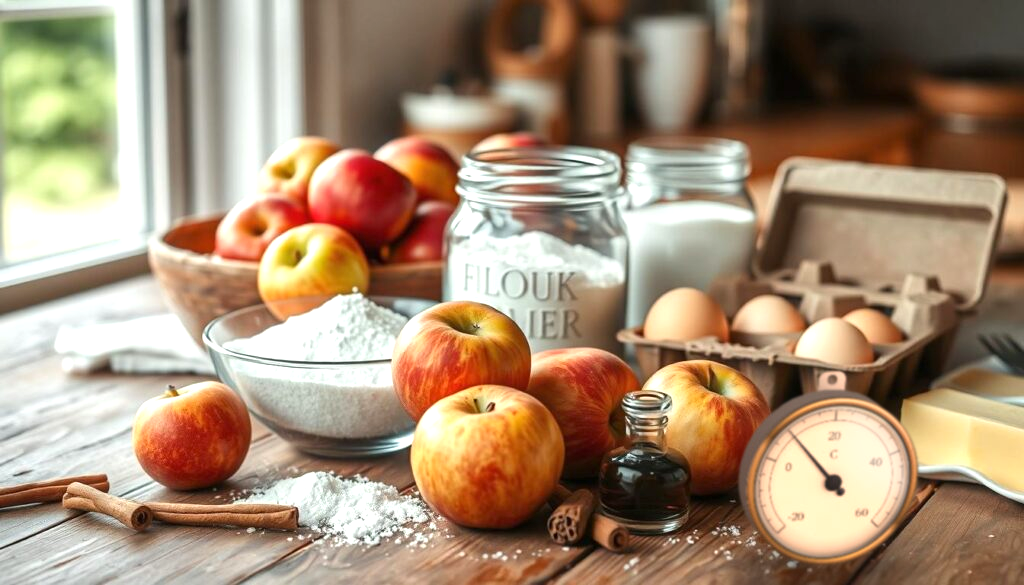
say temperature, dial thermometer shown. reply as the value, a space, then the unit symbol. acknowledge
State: 8 °C
